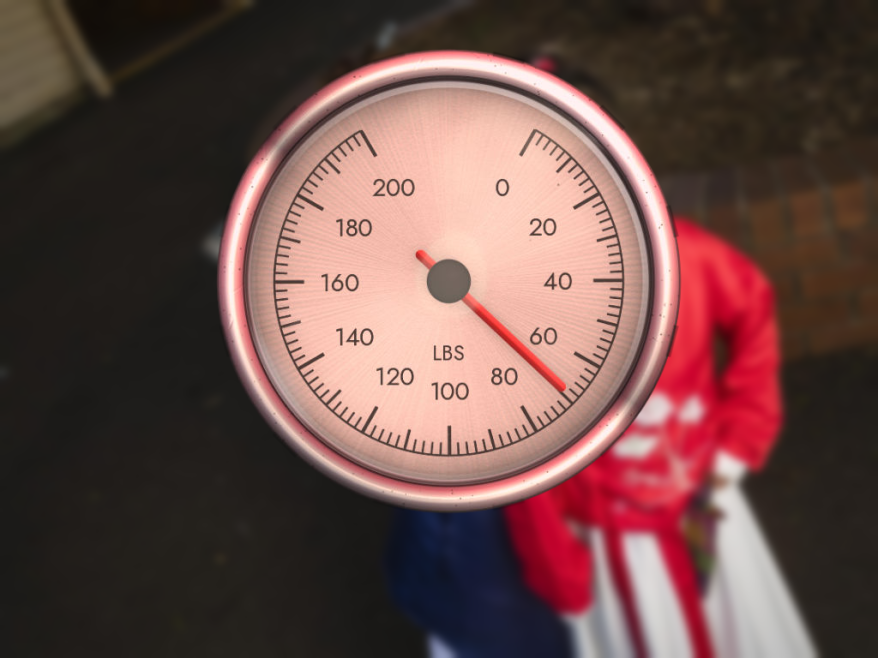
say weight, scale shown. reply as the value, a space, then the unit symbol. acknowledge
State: 69 lb
